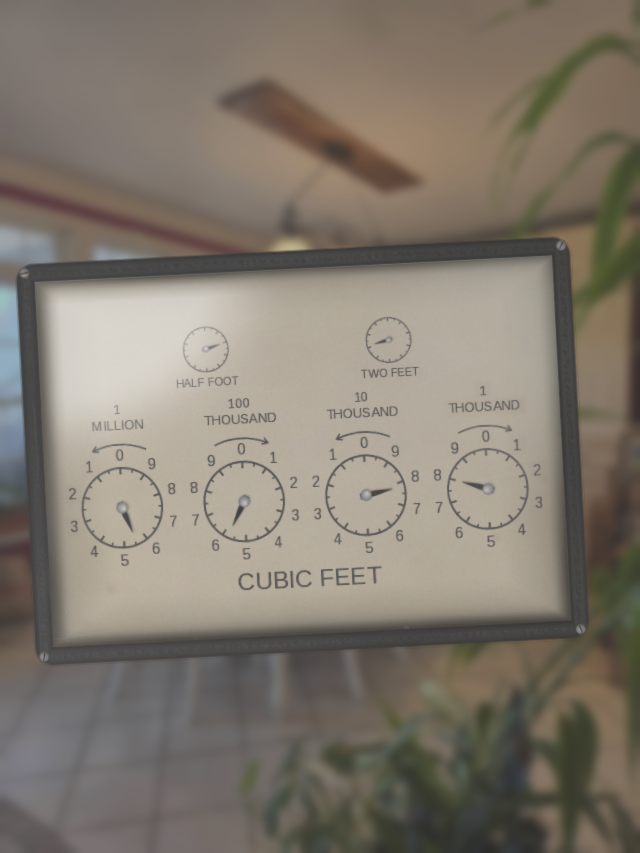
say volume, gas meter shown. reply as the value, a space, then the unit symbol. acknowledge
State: 557800 ft³
